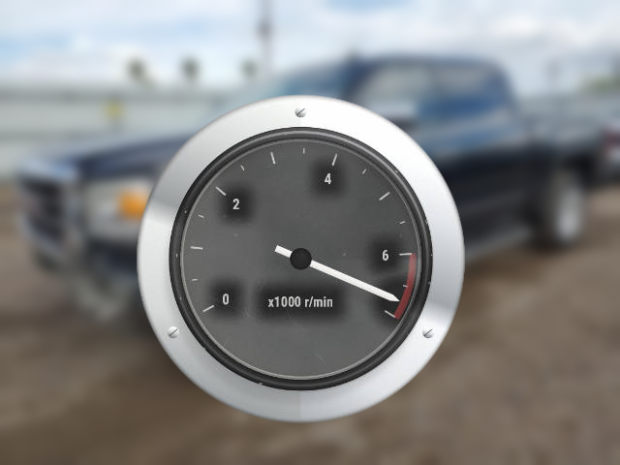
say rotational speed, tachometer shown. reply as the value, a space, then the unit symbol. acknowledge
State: 6750 rpm
